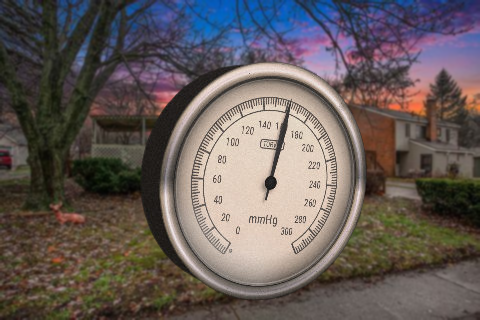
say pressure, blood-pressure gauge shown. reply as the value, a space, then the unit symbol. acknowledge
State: 160 mmHg
